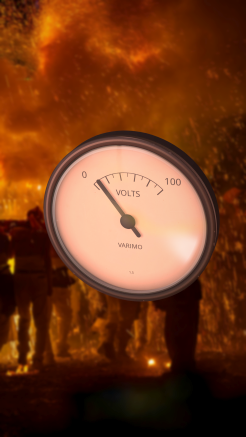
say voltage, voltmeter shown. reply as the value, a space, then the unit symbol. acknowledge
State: 10 V
